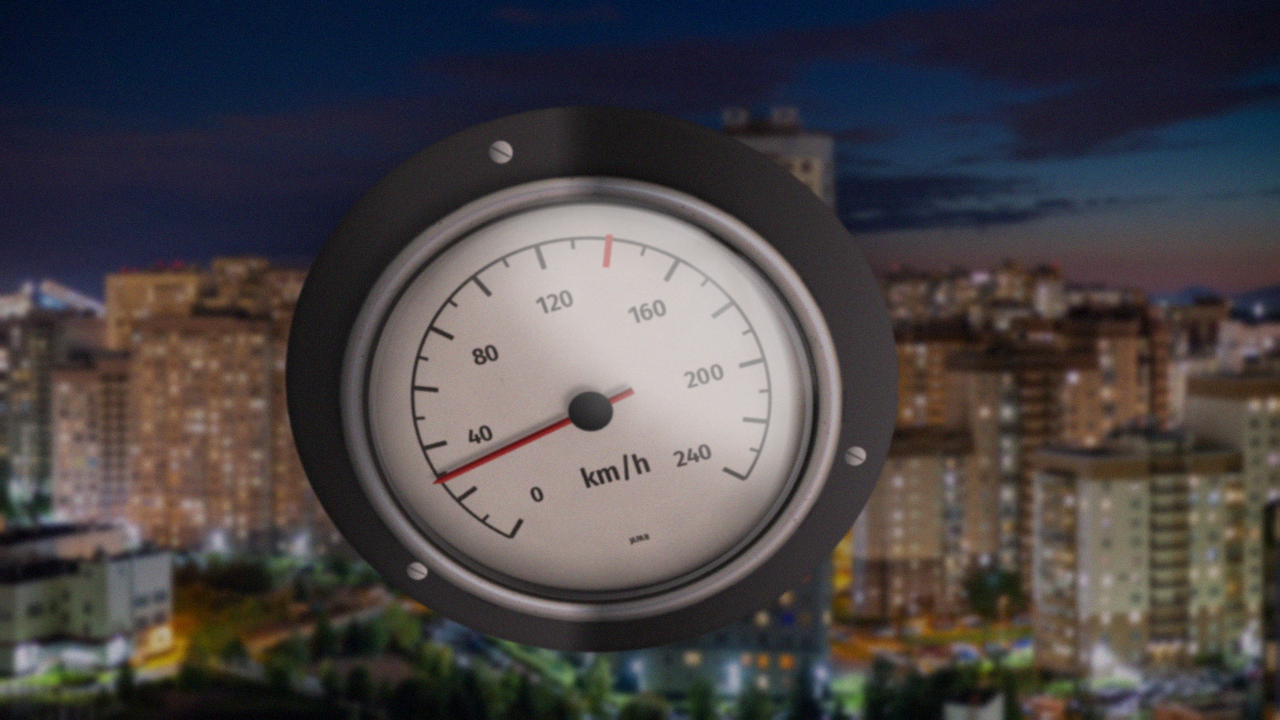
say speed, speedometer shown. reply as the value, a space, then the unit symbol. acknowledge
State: 30 km/h
